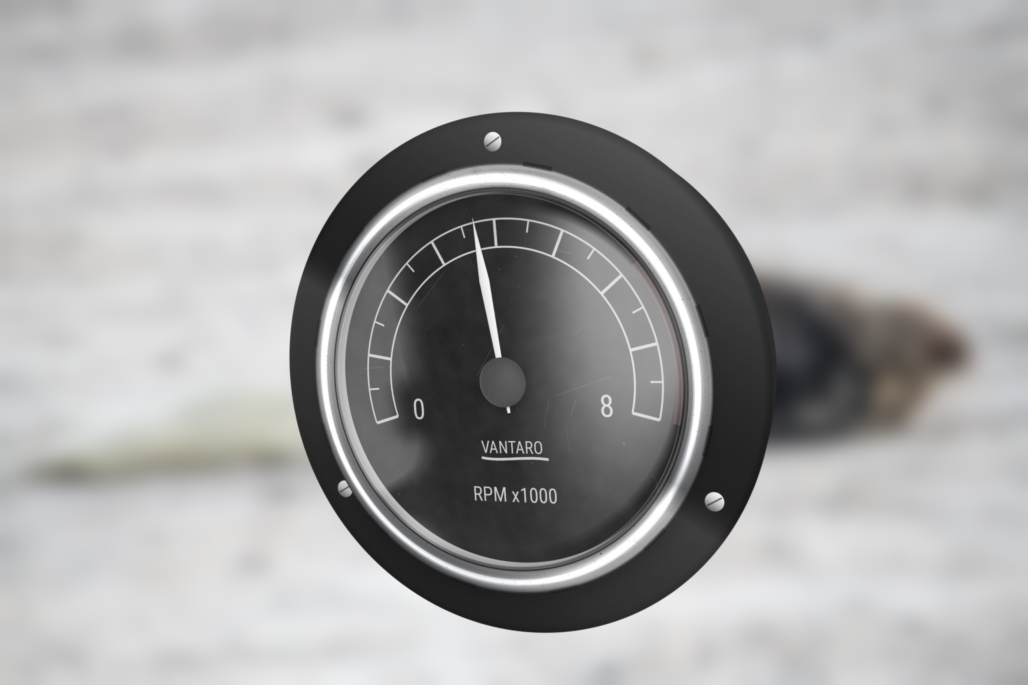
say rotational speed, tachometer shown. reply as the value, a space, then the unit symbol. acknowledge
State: 3750 rpm
